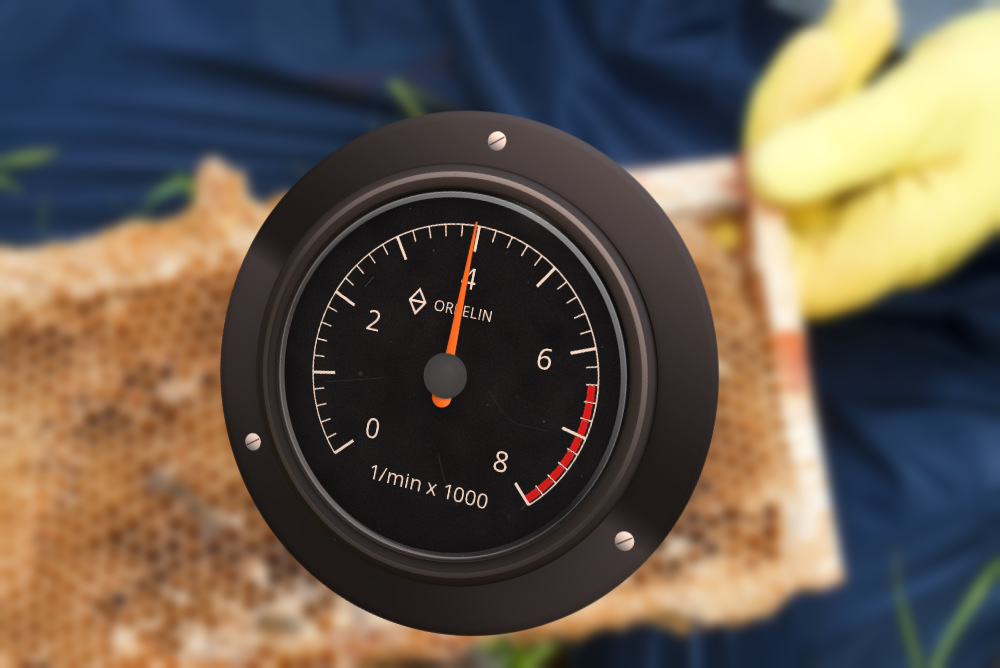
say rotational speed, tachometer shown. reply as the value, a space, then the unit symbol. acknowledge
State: 4000 rpm
